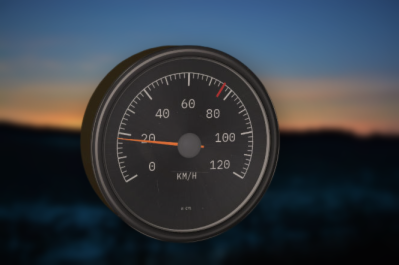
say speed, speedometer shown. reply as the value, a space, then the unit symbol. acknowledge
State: 18 km/h
